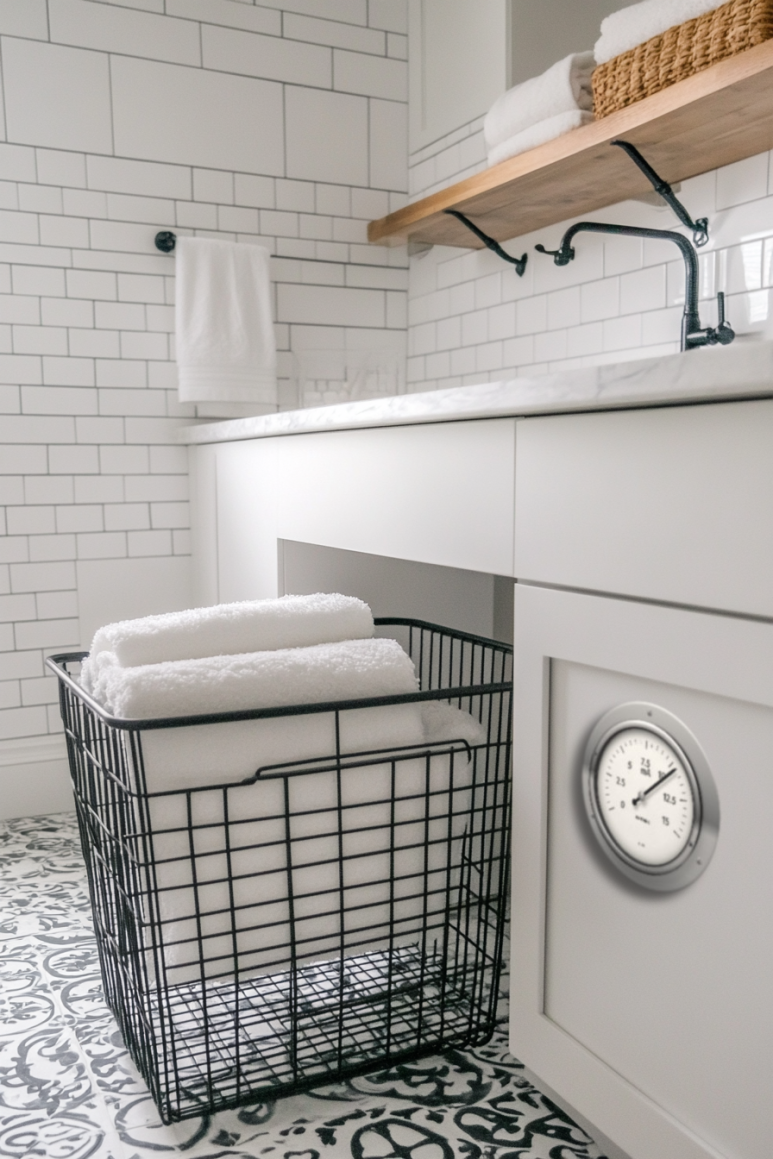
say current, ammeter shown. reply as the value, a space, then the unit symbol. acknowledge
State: 10.5 mA
